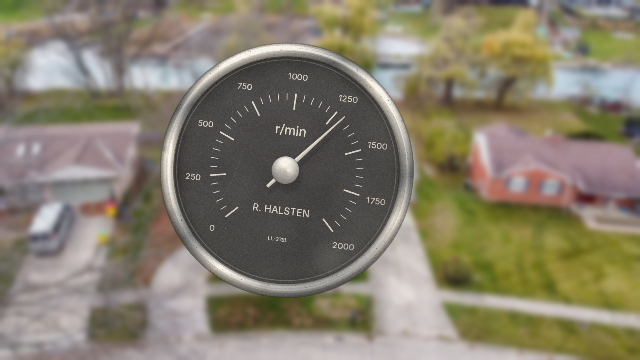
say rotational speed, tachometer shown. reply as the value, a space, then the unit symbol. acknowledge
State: 1300 rpm
